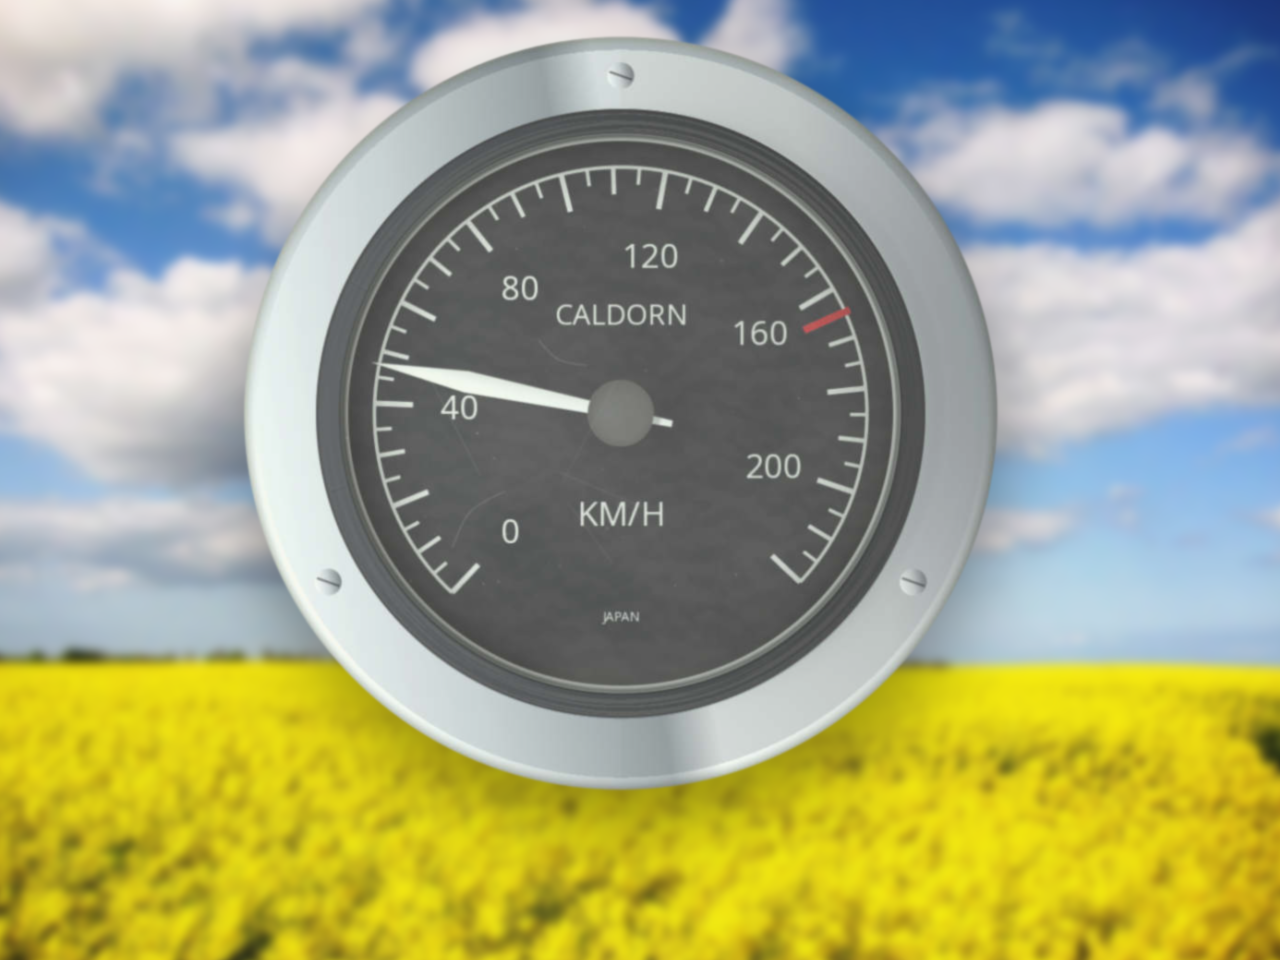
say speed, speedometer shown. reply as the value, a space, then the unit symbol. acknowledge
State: 47.5 km/h
